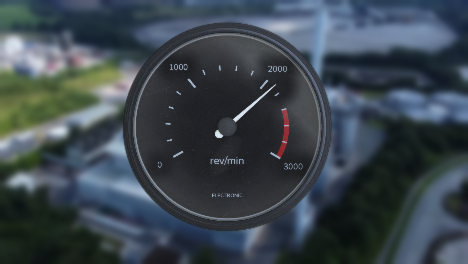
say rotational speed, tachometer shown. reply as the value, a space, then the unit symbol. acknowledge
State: 2100 rpm
